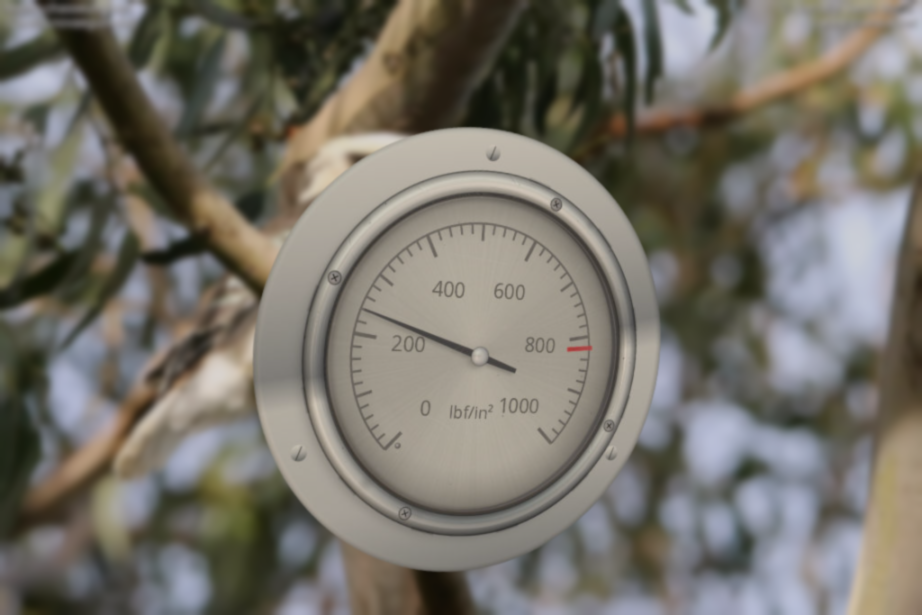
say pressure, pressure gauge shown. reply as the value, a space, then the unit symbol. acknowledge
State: 240 psi
